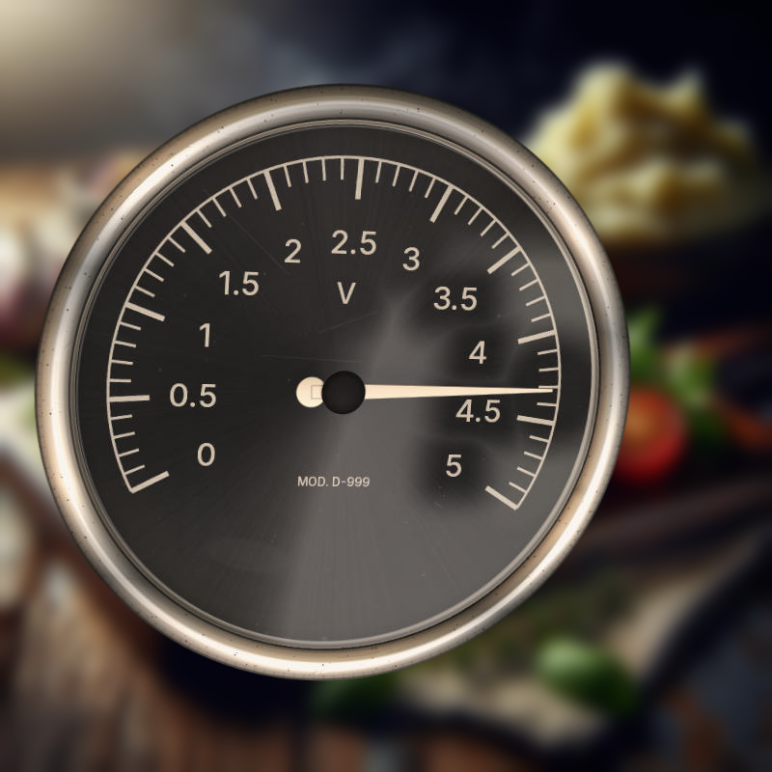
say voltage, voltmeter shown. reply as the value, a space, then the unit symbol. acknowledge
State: 4.3 V
